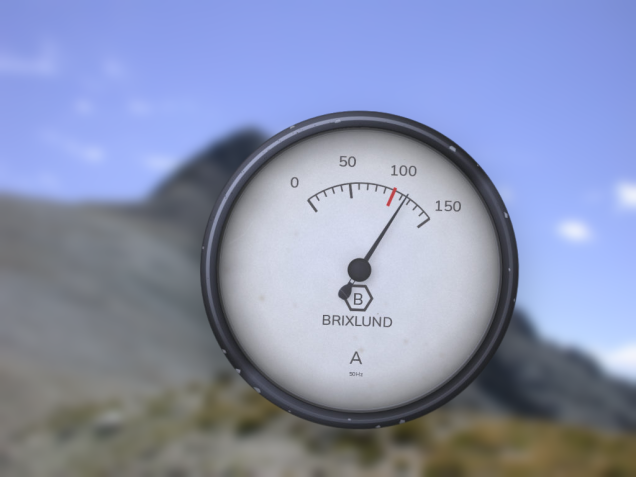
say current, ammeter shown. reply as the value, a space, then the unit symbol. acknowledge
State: 115 A
